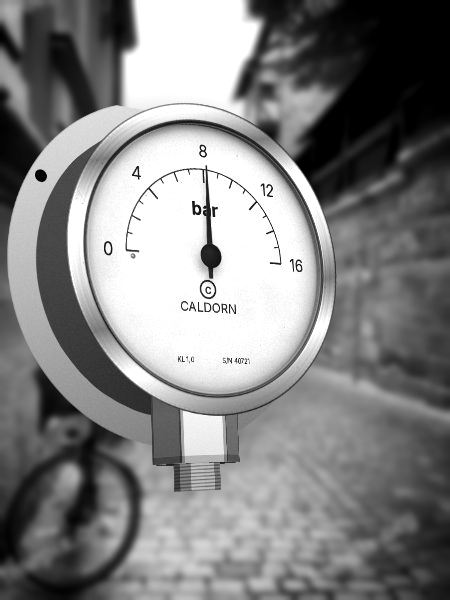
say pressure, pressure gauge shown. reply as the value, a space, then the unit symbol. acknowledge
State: 8 bar
